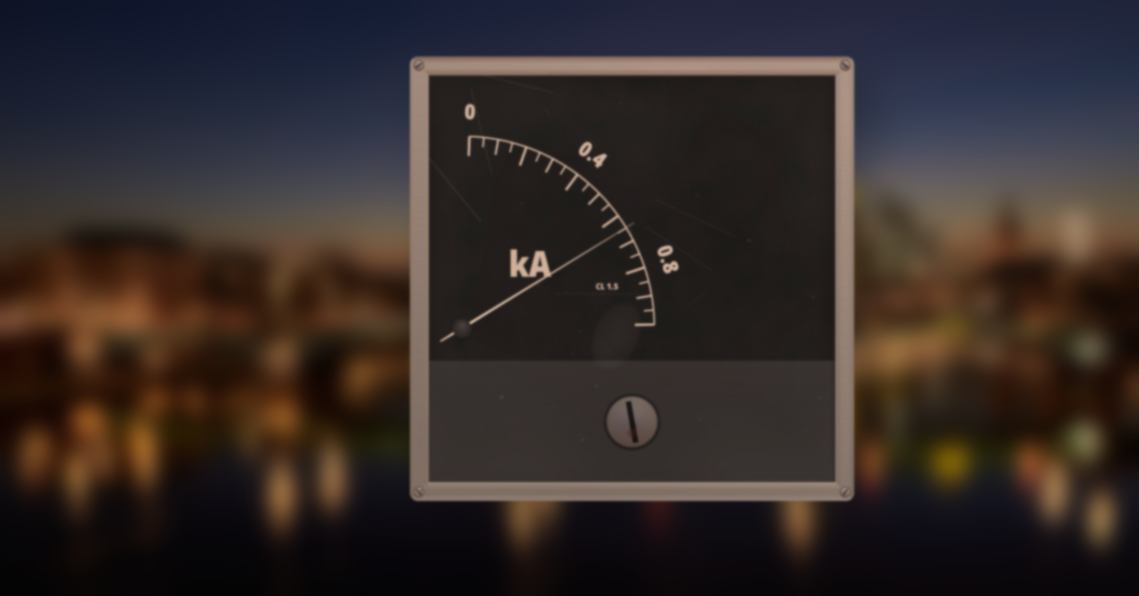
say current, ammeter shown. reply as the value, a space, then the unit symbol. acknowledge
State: 0.65 kA
